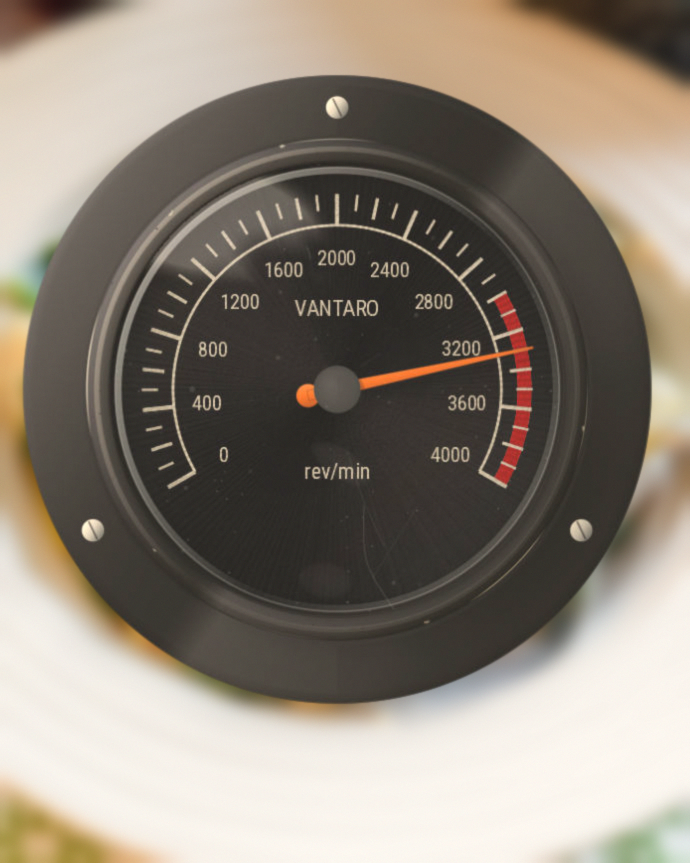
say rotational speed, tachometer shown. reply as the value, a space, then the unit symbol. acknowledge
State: 3300 rpm
